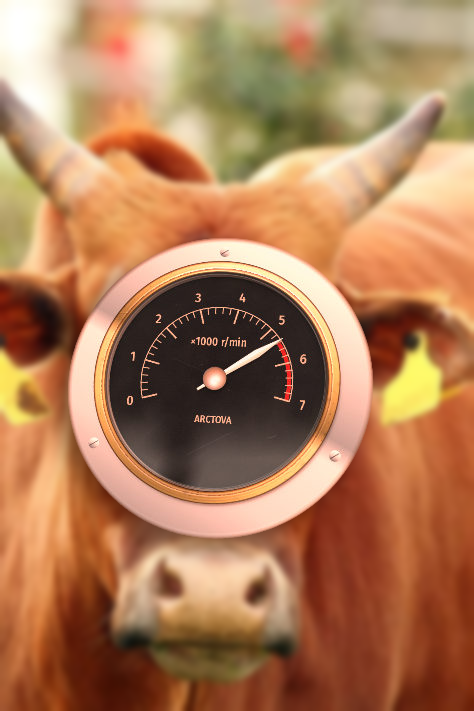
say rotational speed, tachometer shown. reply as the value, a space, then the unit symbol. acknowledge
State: 5400 rpm
